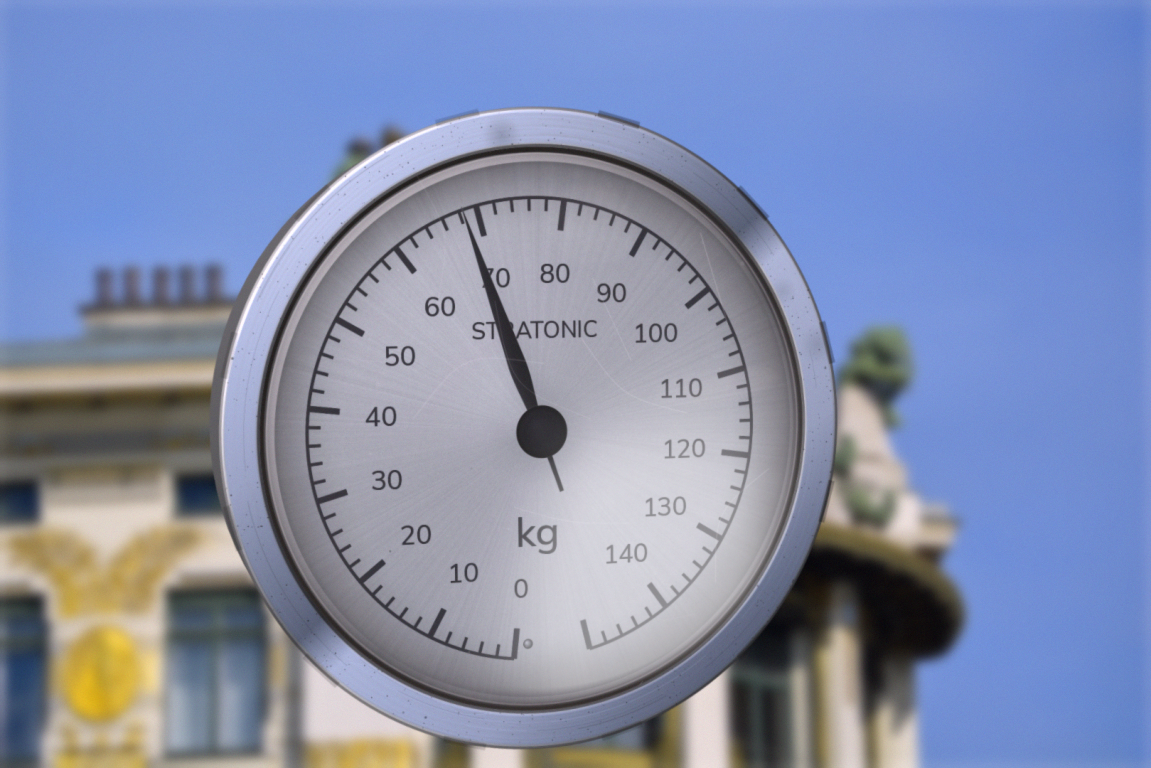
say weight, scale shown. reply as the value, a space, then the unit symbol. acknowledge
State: 68 kg
